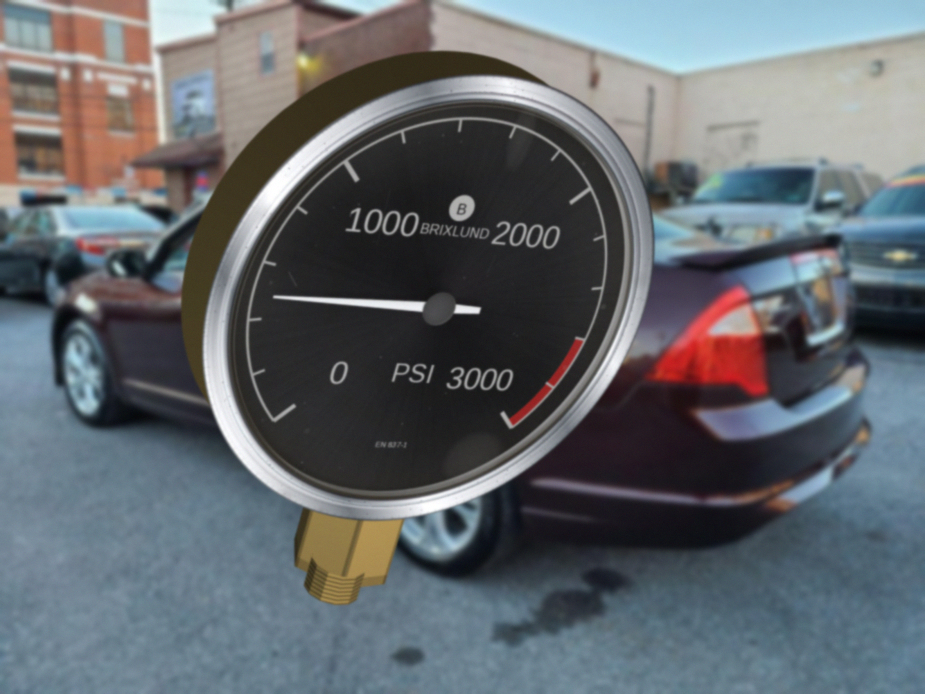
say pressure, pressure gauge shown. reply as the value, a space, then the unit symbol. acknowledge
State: 500 psi
